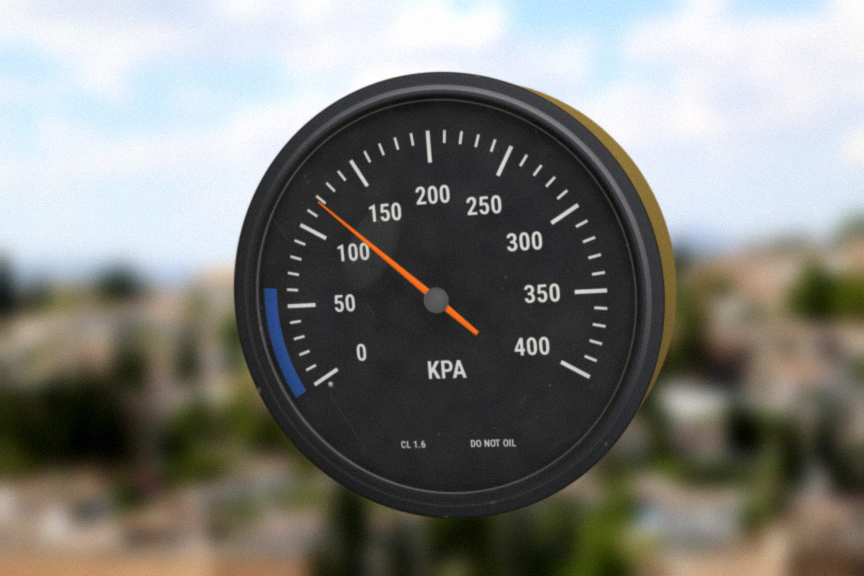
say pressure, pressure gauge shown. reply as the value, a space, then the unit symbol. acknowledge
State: 120 kPa
